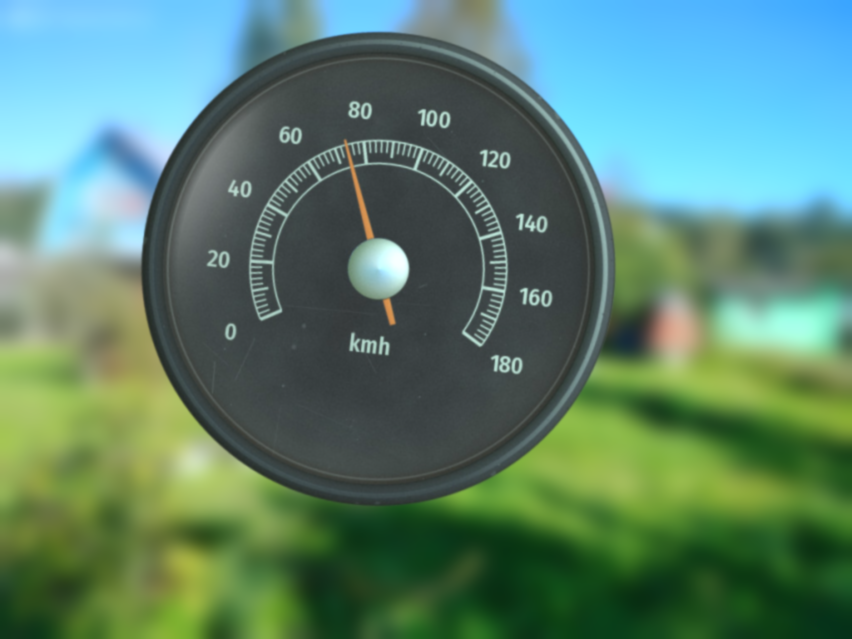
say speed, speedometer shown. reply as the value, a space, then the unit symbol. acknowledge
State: 74 km/h
